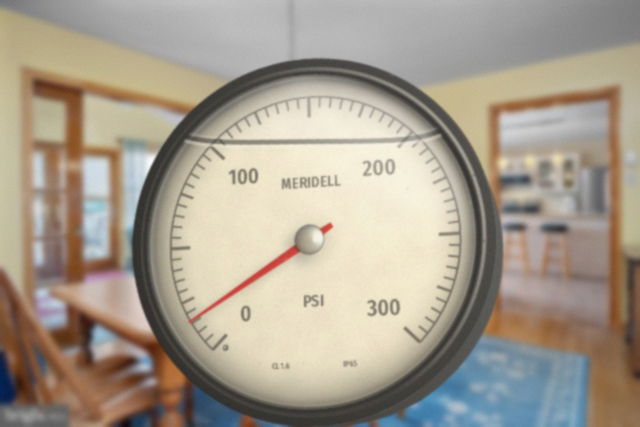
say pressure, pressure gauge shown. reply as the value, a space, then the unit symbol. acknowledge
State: 15 psi
